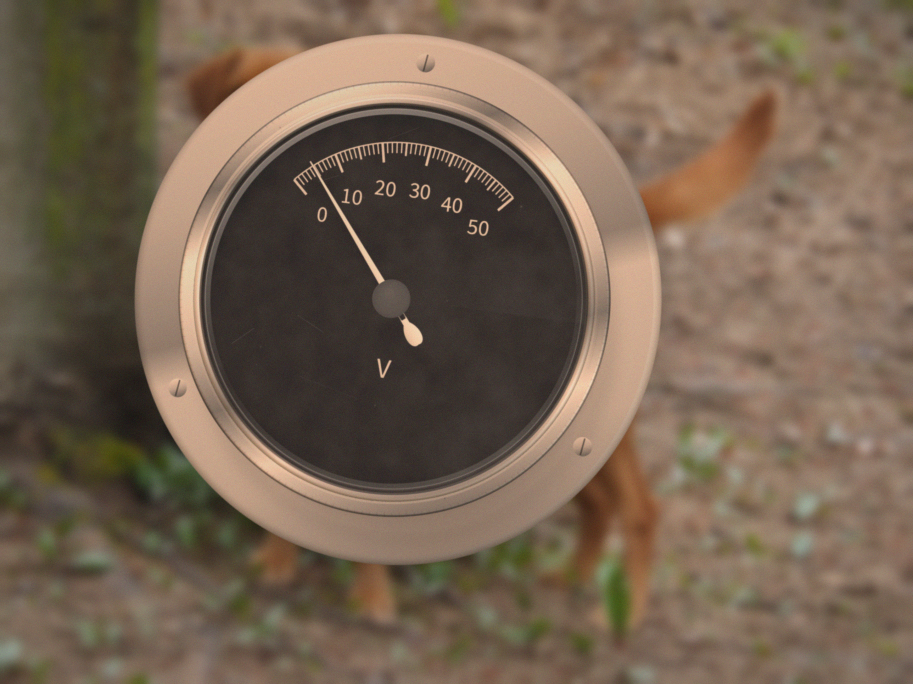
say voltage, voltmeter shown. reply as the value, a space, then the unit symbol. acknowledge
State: 5 V
